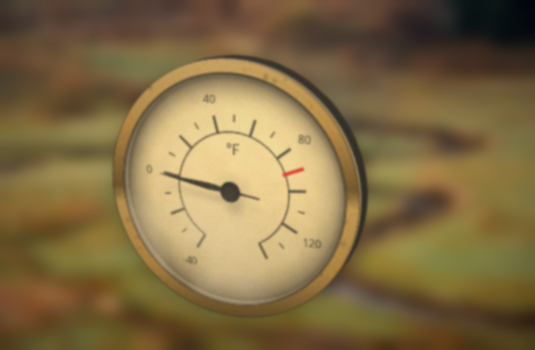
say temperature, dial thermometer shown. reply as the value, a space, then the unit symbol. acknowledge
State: 0 °F
